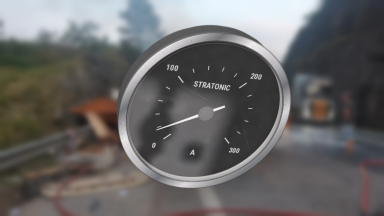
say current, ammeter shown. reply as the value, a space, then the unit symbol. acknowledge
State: 20 A
